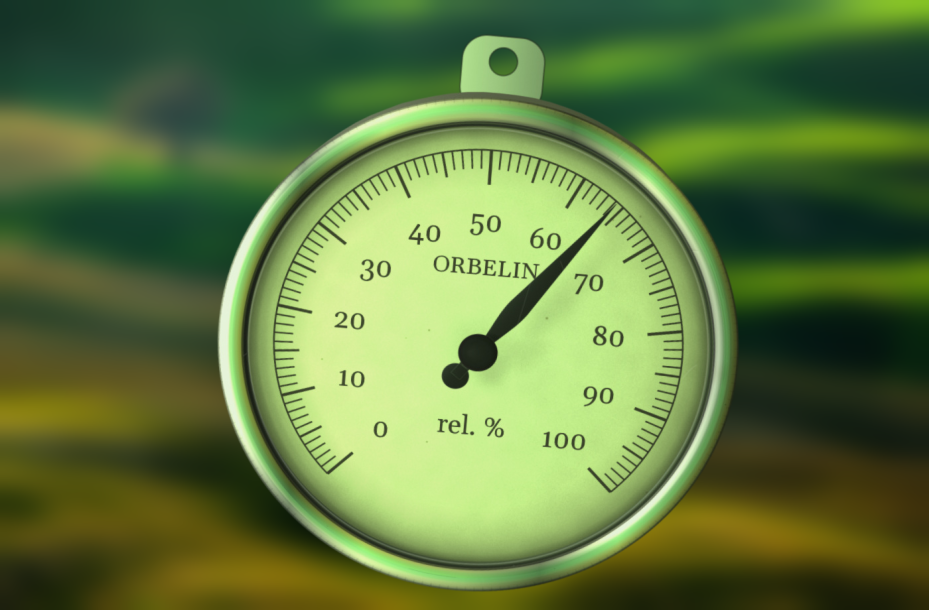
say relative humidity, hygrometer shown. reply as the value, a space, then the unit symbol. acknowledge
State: 64 %
